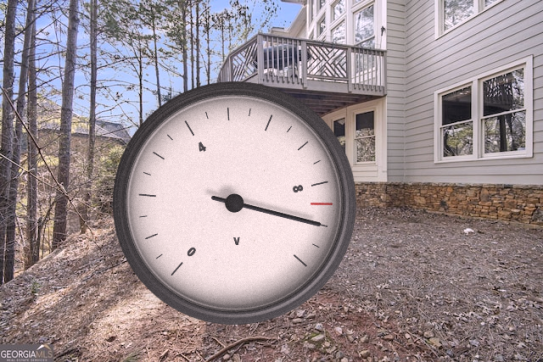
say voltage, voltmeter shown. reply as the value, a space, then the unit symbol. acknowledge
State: 9 V
